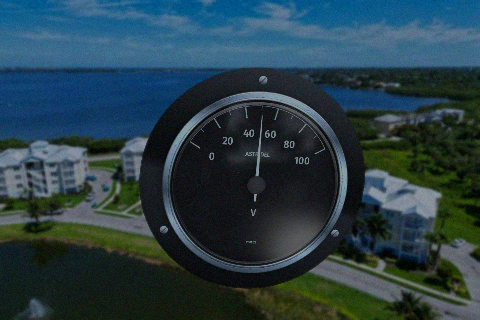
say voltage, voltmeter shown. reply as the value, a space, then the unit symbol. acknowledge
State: 50 V
